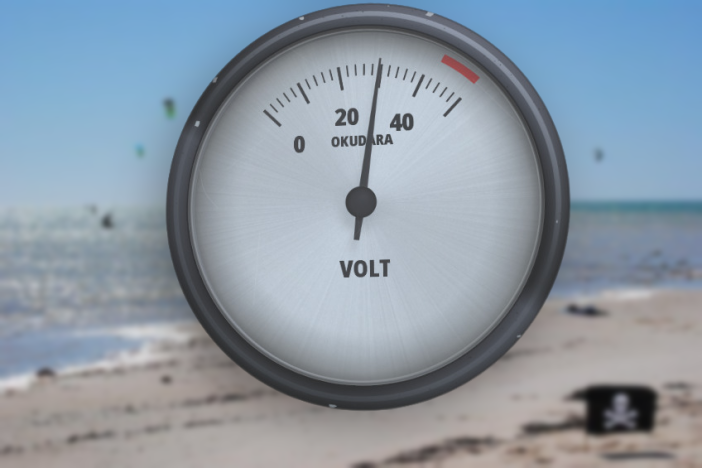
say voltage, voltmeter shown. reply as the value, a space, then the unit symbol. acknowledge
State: 30 V
